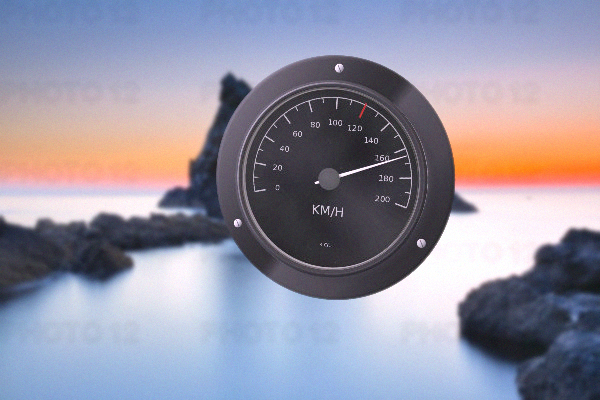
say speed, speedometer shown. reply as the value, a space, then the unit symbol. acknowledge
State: 165 km/h
